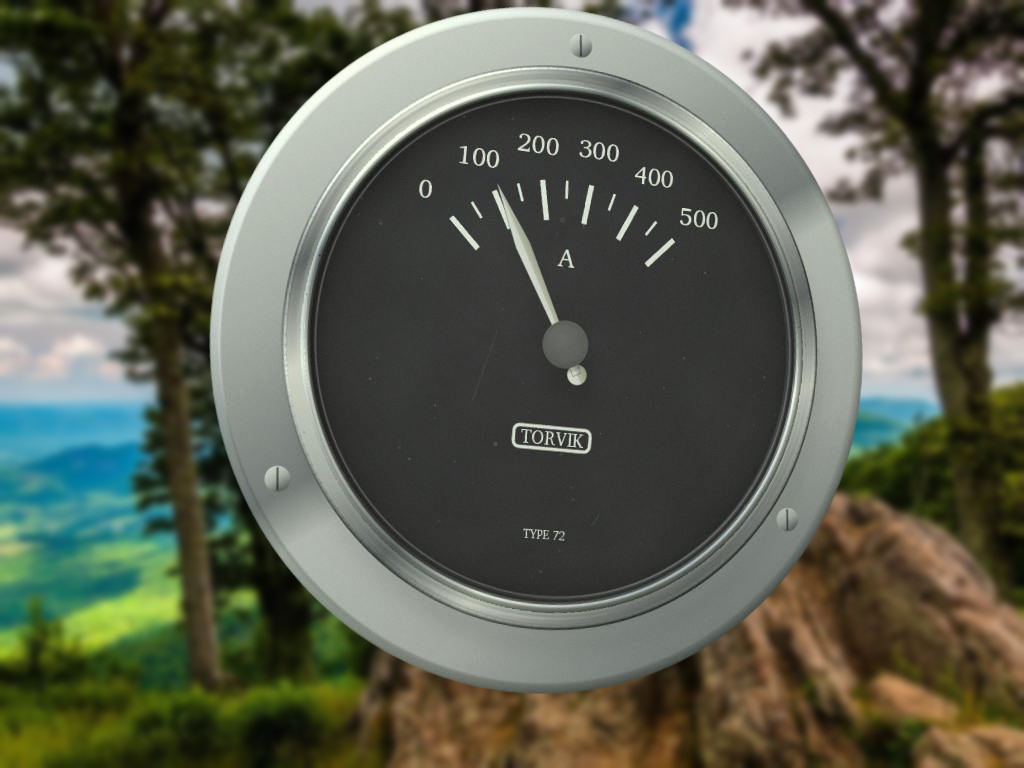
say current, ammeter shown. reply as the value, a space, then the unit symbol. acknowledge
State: 100 A
